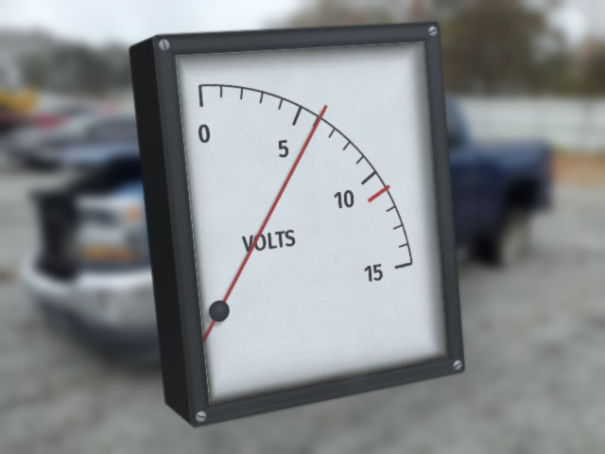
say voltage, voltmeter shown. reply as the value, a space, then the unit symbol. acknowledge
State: 6 V
